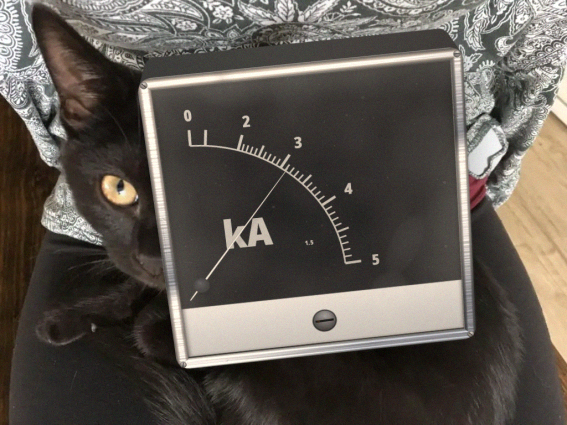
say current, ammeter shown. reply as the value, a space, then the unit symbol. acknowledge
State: 3.1 kA
